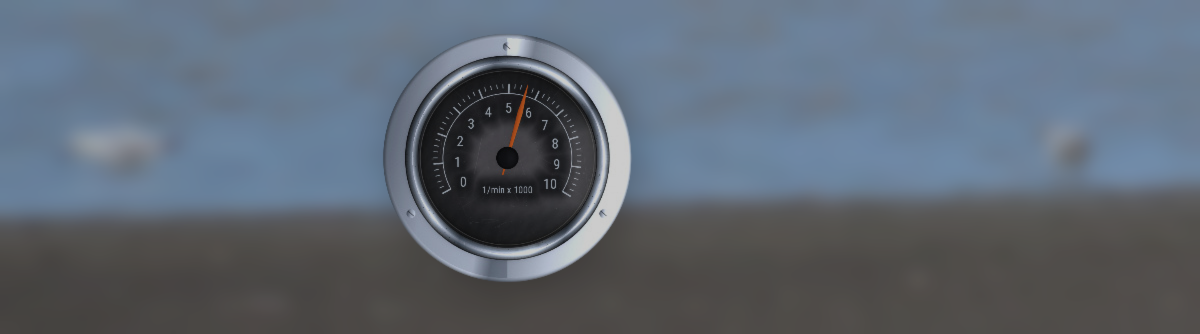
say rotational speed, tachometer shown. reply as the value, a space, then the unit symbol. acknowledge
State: 5600 rpm
